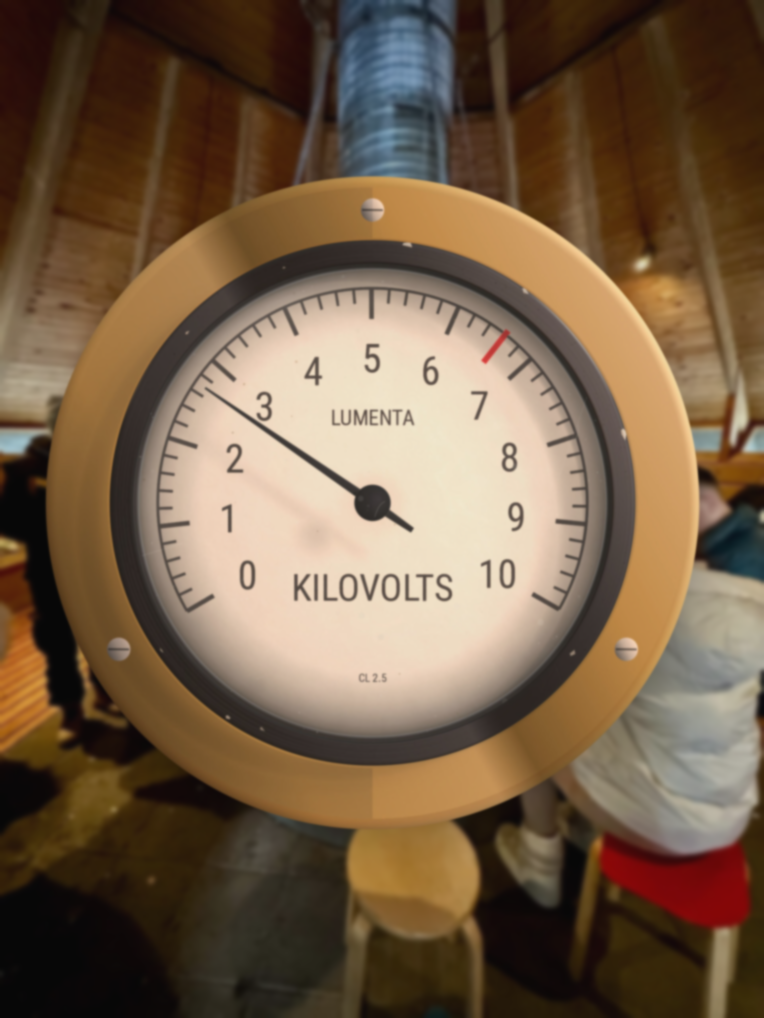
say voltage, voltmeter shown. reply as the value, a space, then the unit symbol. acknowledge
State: 2.7 kV
